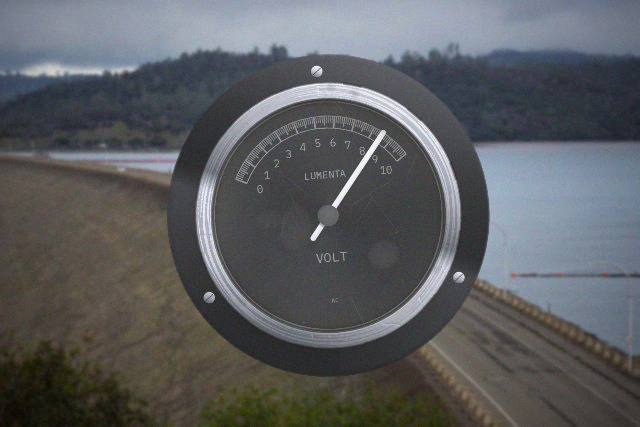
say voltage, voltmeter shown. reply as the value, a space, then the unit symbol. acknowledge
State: 8.5 V
